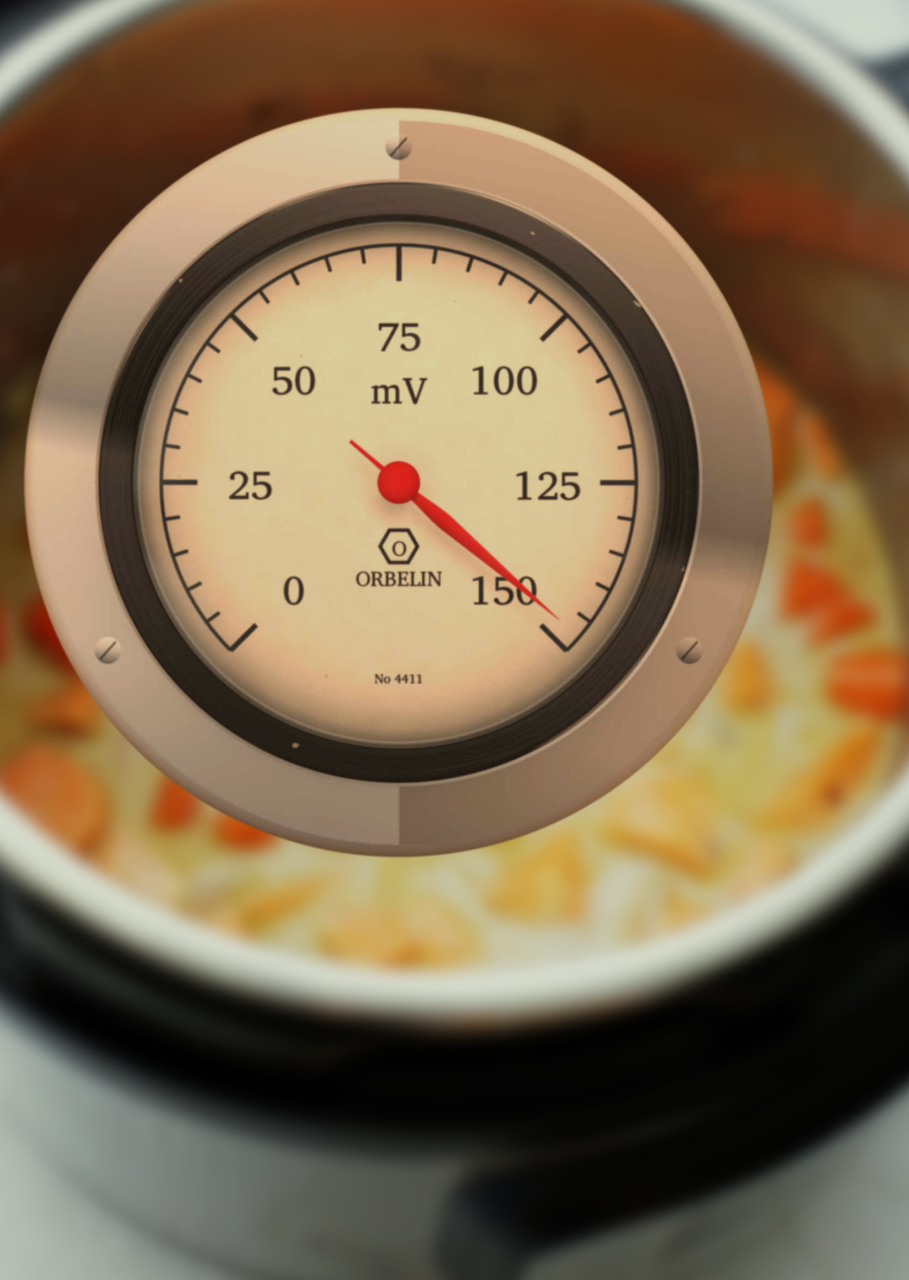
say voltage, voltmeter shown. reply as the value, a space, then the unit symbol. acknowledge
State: 147.5 mV
